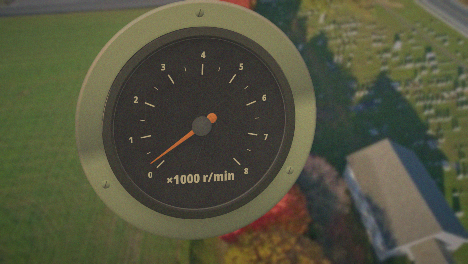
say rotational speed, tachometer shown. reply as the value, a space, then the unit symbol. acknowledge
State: 250 rpm
